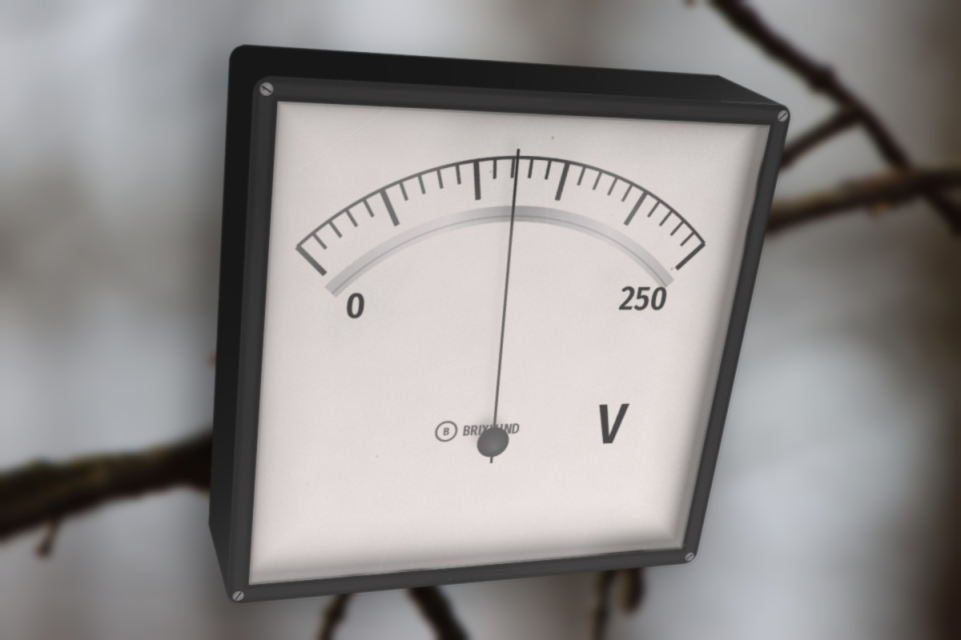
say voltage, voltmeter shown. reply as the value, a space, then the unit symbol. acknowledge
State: 120 V
